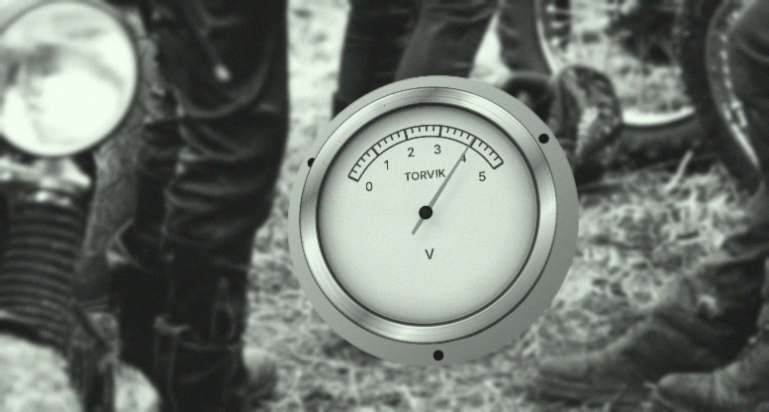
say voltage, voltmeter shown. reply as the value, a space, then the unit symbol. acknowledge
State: 4 V
